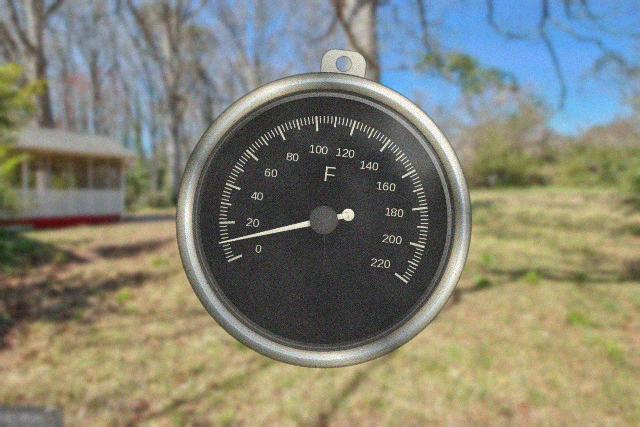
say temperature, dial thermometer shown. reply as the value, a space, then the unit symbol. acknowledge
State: 10 °F
